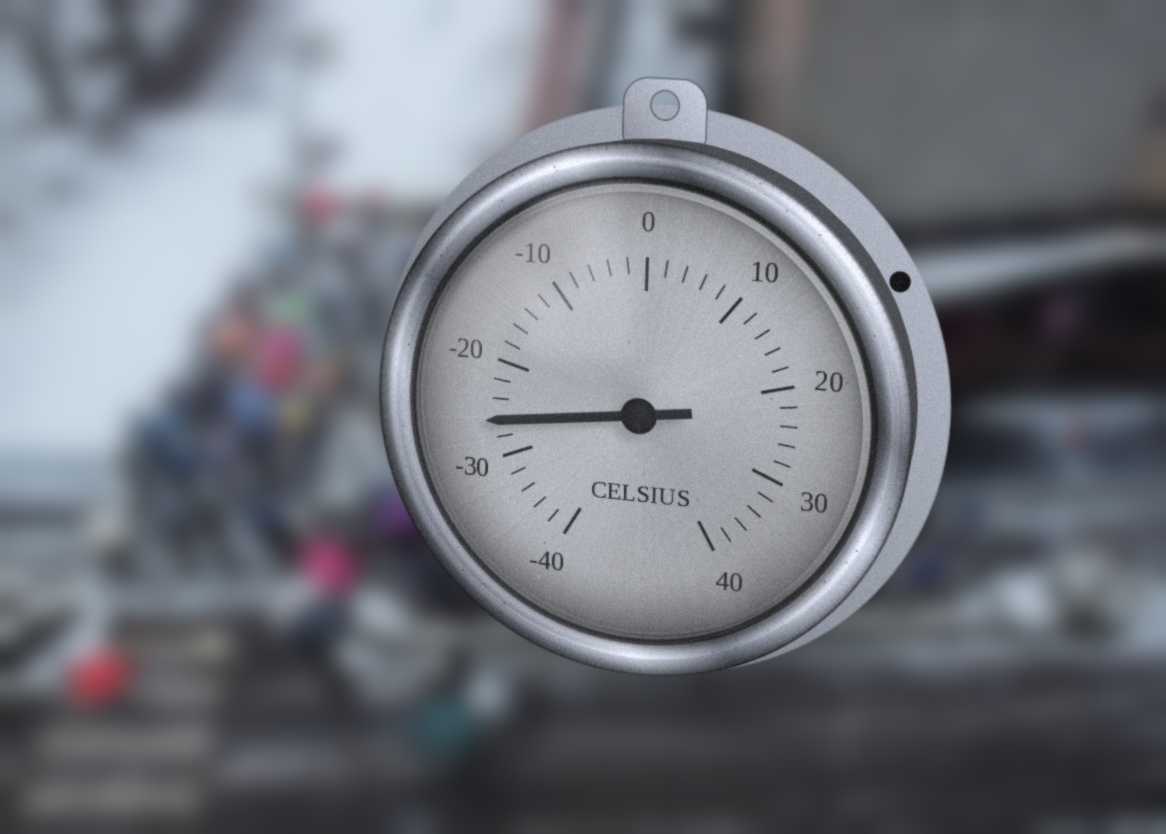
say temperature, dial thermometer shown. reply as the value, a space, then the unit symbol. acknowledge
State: -26 °C
